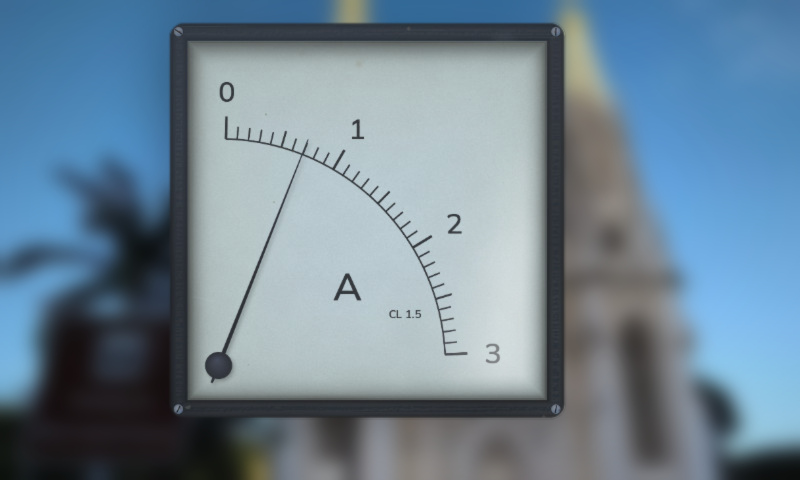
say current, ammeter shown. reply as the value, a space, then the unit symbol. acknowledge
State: 0.7 A
